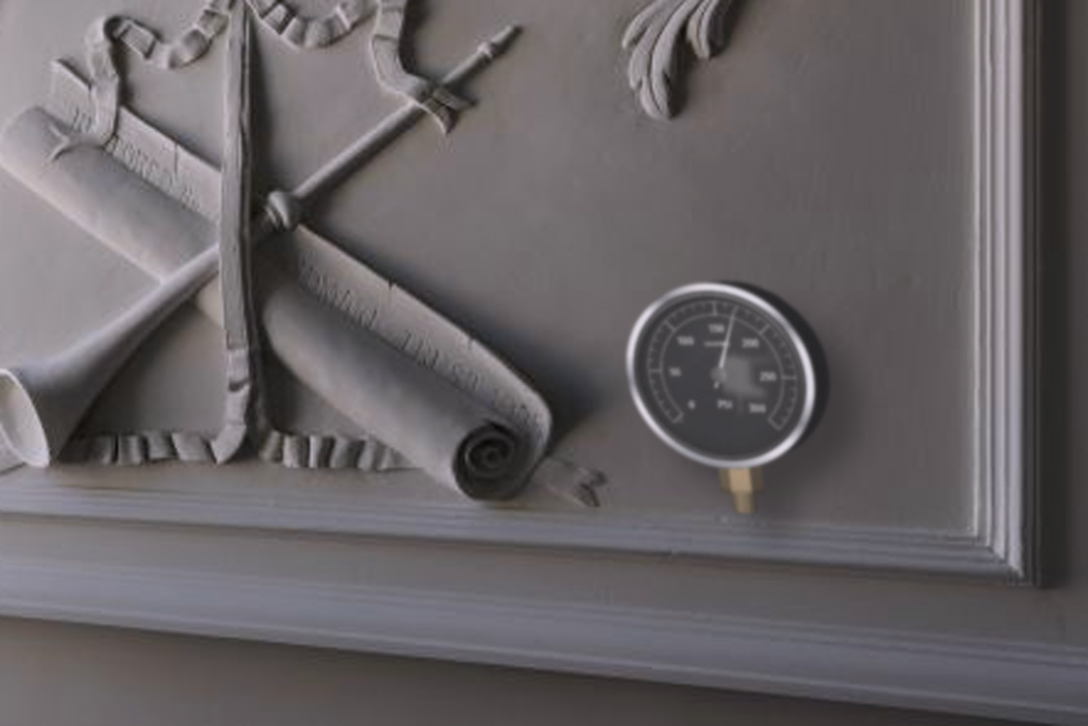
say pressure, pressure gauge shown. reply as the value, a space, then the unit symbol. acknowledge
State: 170 psi
